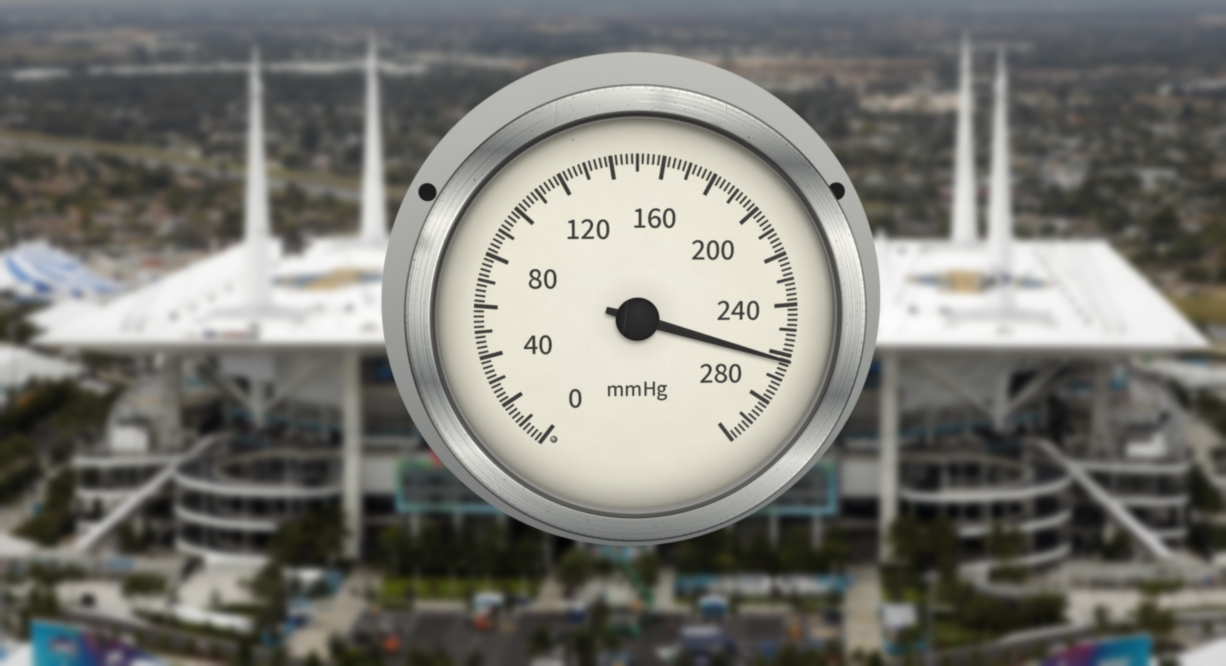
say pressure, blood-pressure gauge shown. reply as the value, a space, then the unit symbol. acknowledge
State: 262 mmHg
